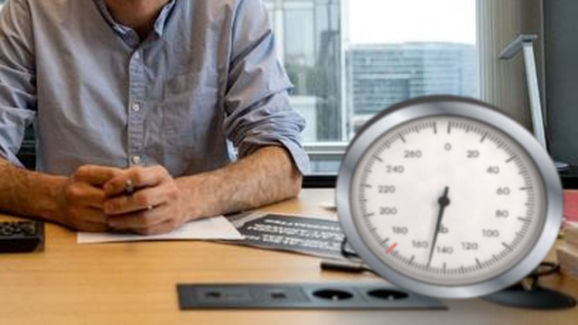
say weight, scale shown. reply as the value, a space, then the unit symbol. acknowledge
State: 150 lb
